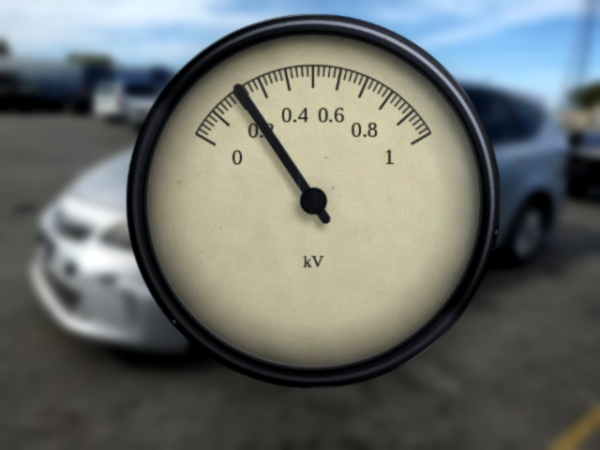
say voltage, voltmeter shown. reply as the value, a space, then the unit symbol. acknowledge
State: 0.22 kV
